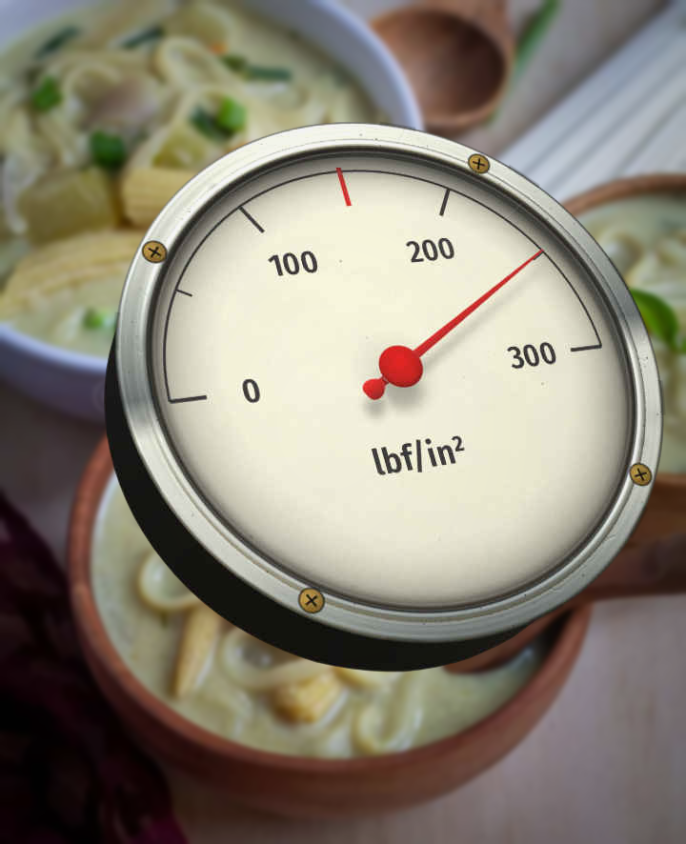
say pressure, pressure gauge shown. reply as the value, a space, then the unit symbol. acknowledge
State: 250 psi
